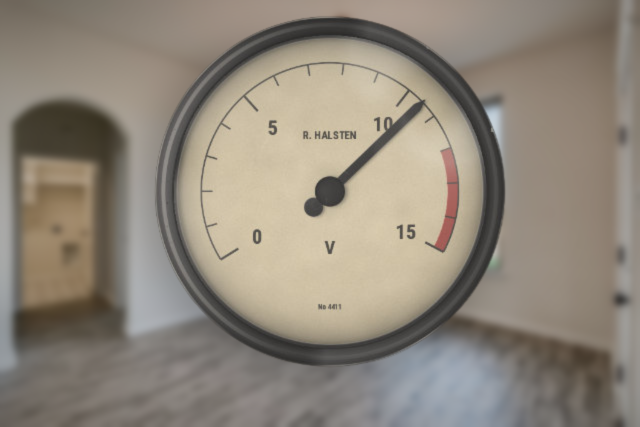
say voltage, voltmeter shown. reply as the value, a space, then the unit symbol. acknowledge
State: 10.5 V
